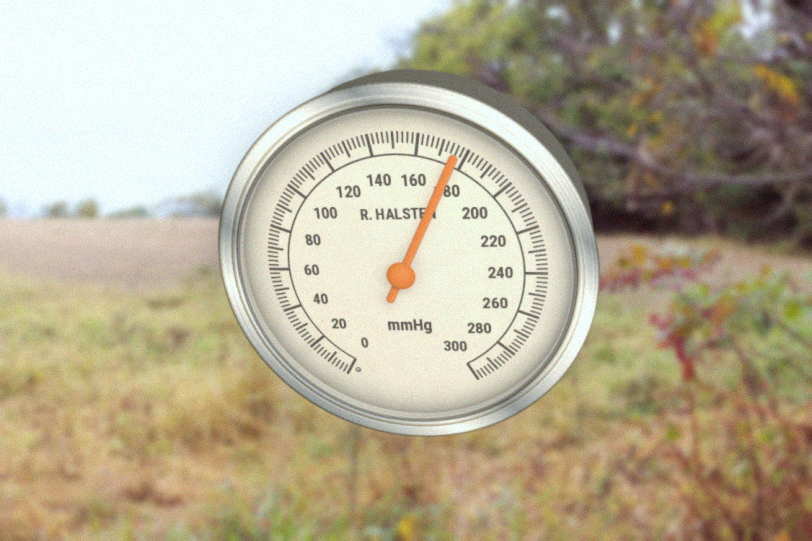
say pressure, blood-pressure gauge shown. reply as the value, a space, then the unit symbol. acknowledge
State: 176 mmHg
